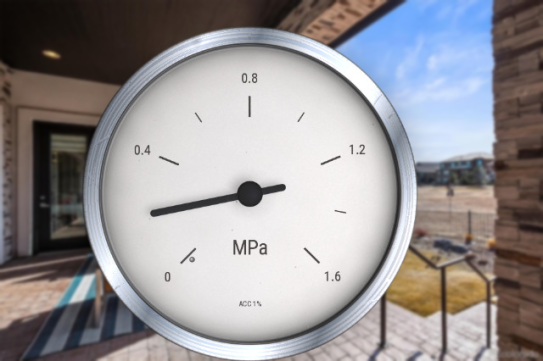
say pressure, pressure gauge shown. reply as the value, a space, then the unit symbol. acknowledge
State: 0.2 MPa
